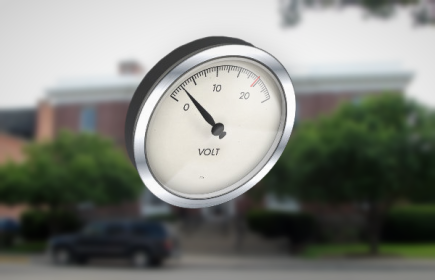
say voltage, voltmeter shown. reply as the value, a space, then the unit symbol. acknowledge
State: 2.5 V
